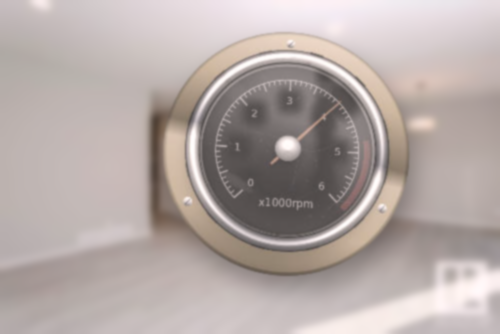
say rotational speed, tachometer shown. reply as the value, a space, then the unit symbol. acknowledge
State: 4000 rpm
